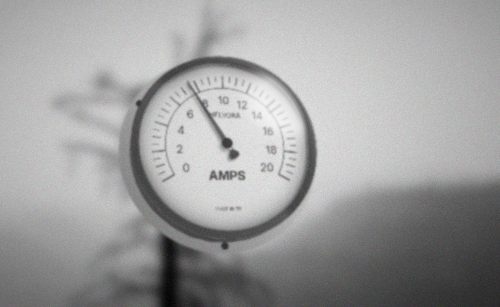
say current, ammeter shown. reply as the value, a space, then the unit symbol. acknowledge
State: 7.5 A
